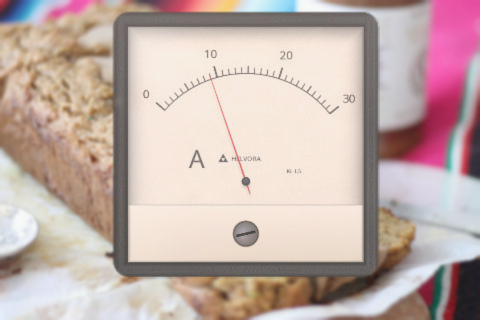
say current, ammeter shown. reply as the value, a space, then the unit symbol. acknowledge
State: 9 A
